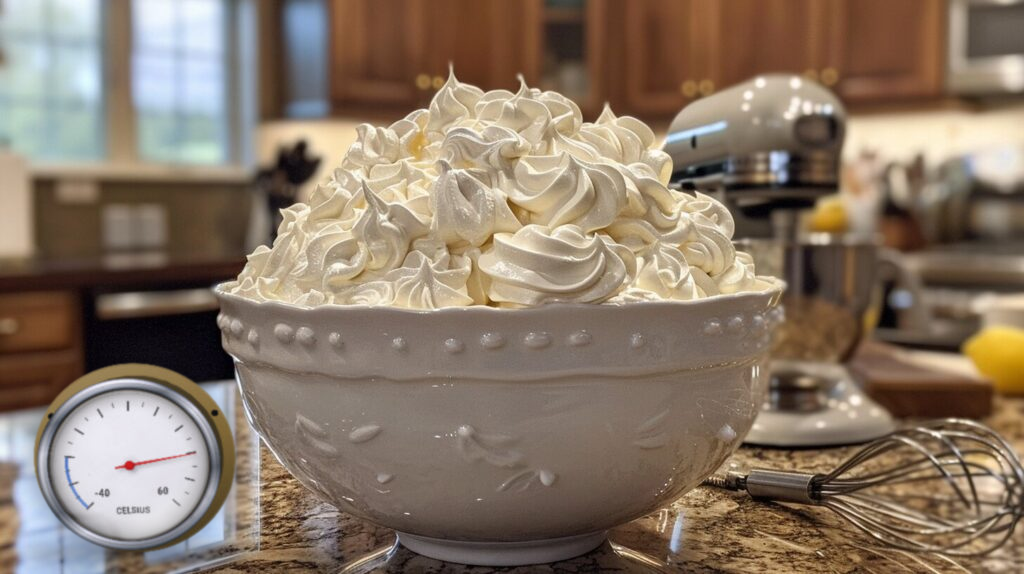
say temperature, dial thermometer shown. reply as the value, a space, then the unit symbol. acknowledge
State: 40 °C
